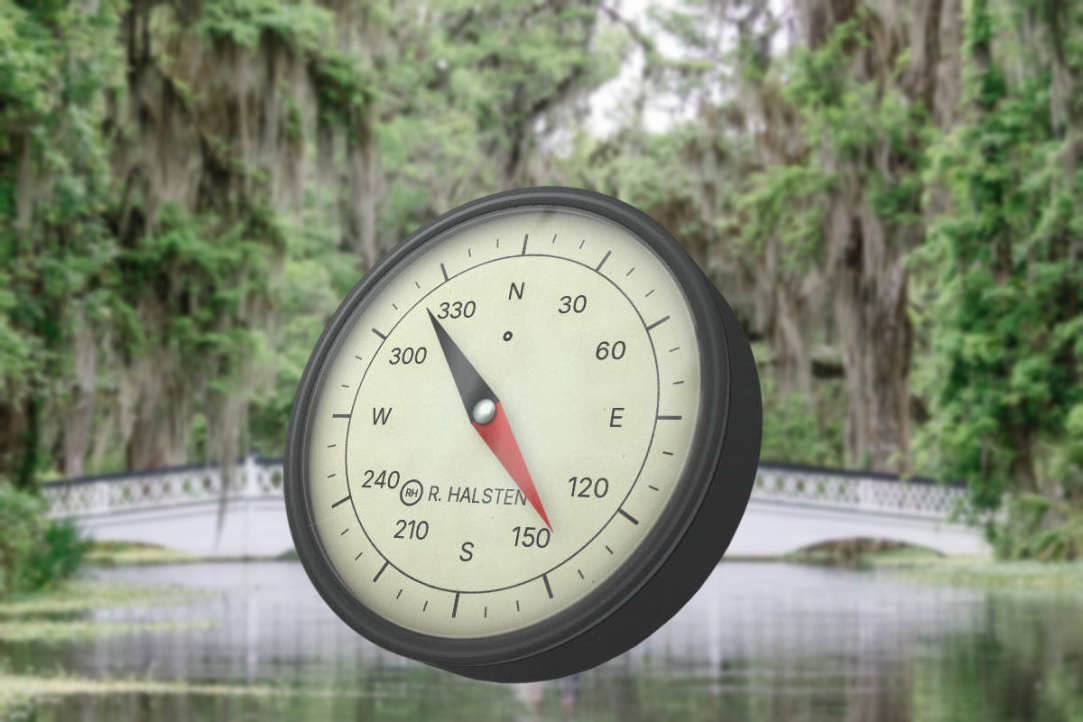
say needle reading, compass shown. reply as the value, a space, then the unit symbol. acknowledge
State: 140 °
